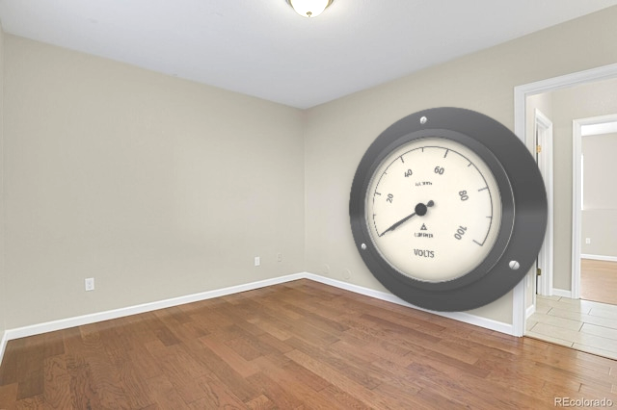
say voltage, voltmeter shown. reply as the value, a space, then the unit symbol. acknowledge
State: 0 V
